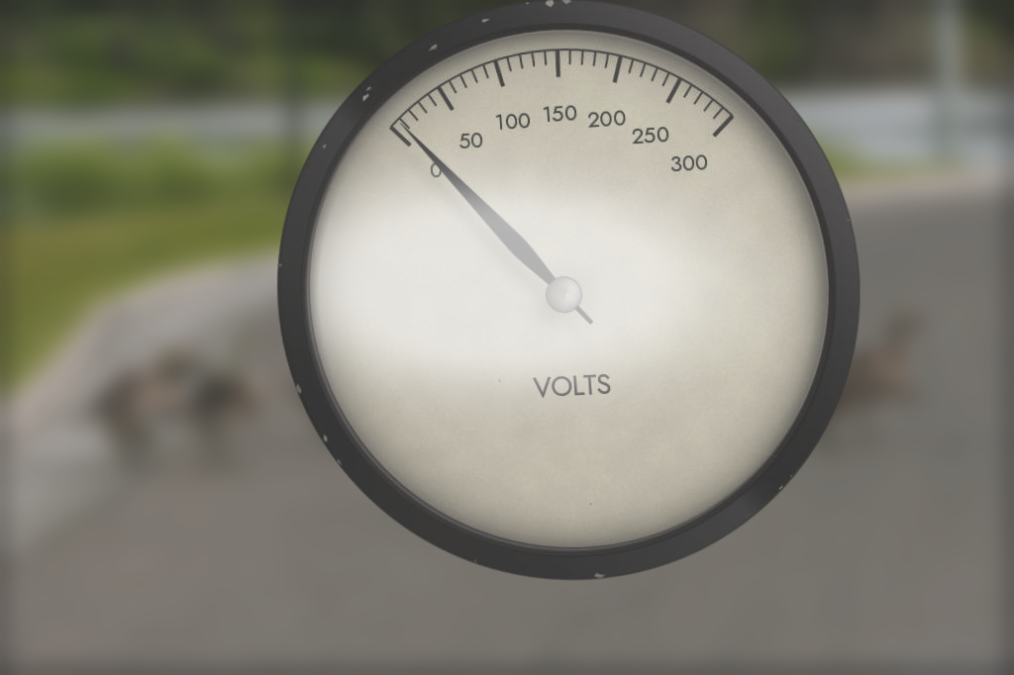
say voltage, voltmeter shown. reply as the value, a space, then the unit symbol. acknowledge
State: 10 V
